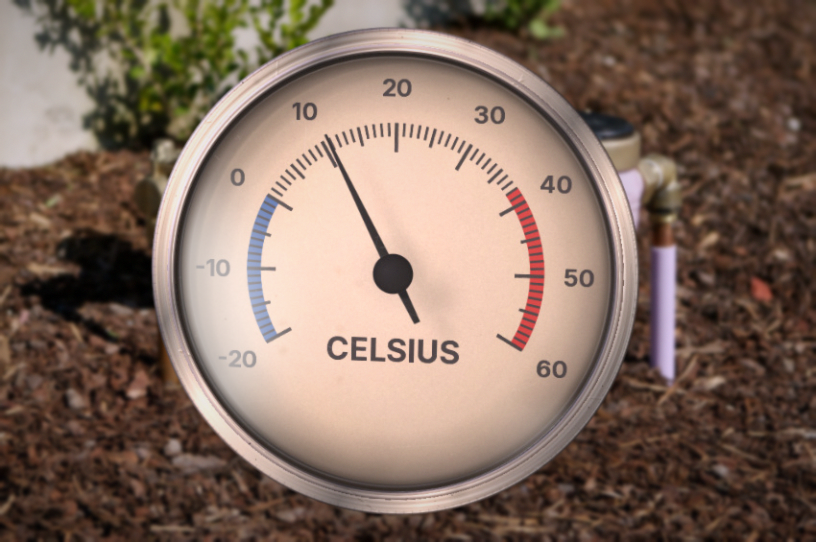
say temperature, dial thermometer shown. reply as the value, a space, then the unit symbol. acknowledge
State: 11 °C
